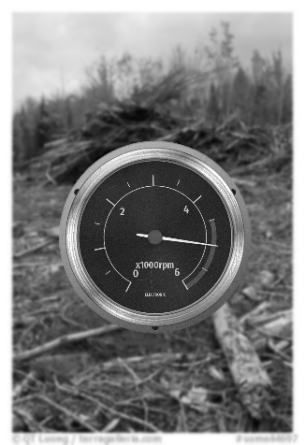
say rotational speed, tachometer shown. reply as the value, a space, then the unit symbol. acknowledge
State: 5000 rpm
